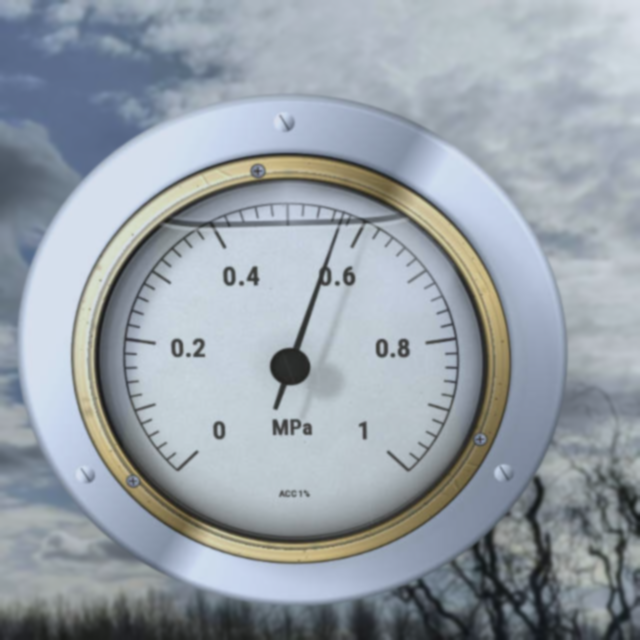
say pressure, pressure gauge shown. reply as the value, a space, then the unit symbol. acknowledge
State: 0.57 MPa
